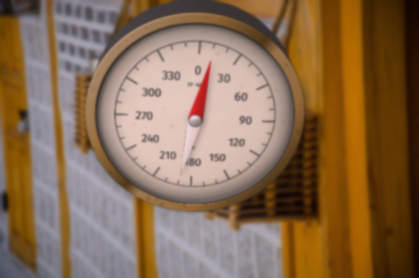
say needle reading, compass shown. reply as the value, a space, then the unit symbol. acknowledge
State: 10 °
